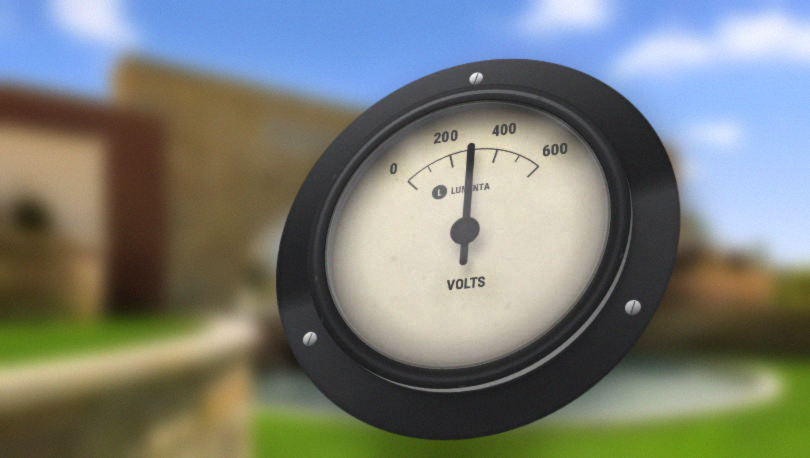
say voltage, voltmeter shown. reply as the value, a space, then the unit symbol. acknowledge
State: 300 V
